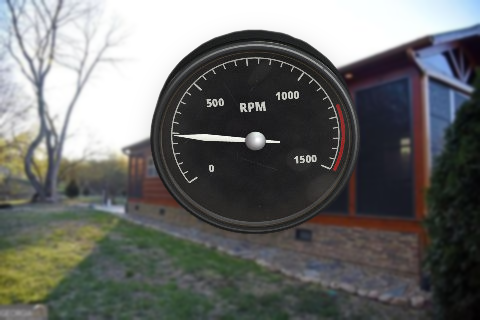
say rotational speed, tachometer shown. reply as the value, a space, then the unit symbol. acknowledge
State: 250 rpm
